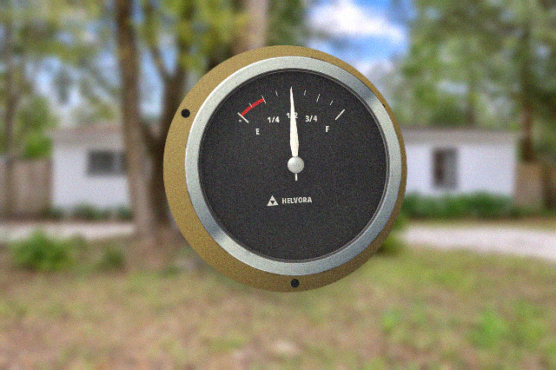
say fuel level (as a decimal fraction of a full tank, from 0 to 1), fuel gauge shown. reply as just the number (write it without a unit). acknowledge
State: 0.5
